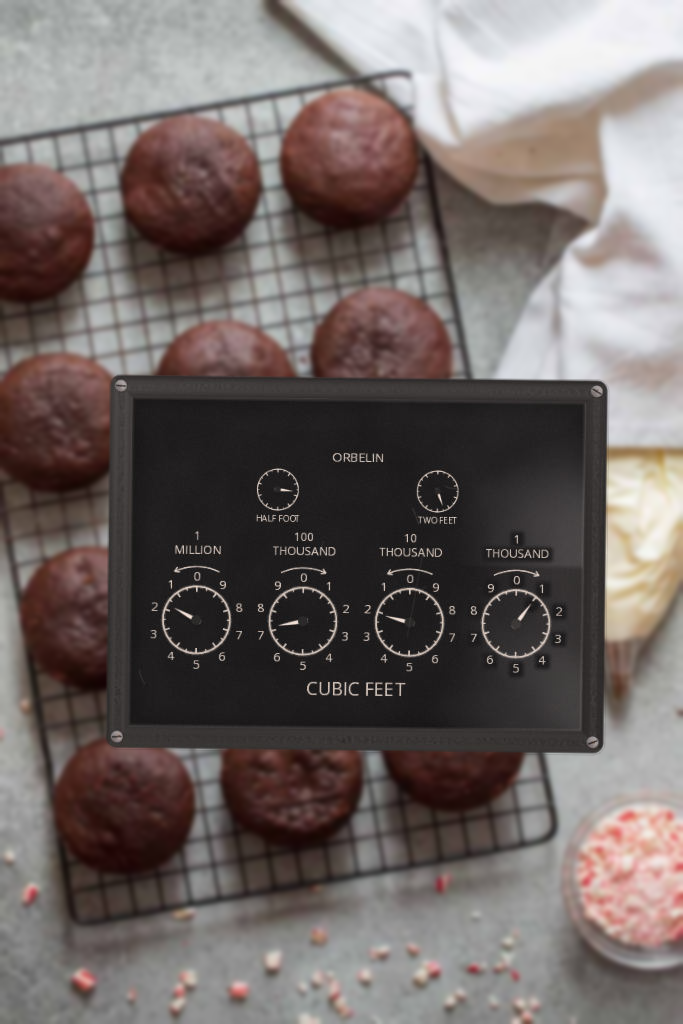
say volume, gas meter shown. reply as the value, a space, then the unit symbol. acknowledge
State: 172100 ft³
